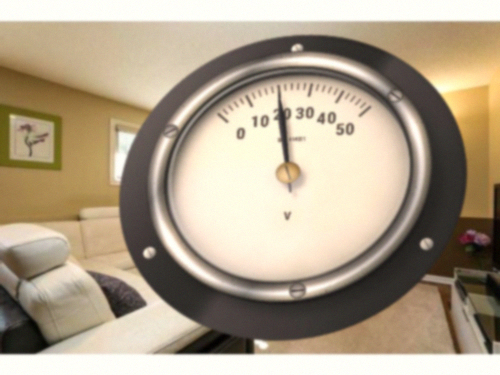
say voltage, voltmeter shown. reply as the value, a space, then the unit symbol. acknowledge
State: 20 V
